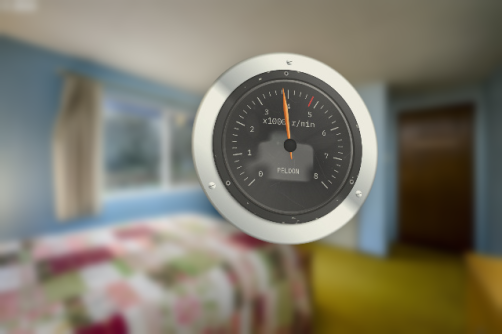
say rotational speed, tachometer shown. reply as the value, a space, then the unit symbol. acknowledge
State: 3800 rpm
